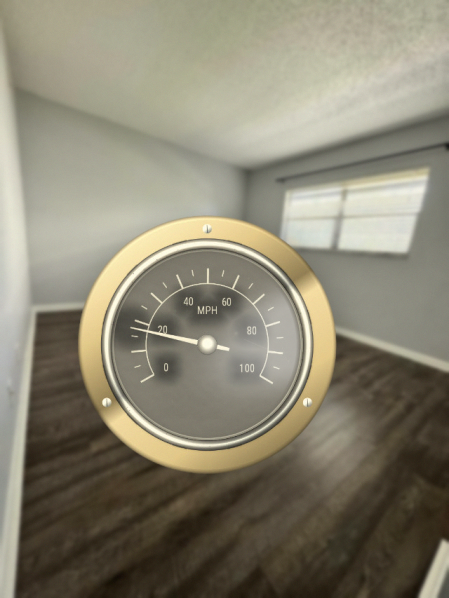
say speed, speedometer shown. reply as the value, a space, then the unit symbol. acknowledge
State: 17.5 mph
